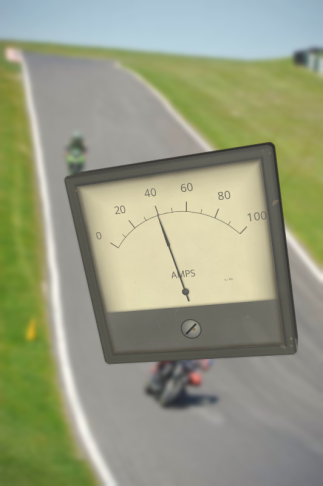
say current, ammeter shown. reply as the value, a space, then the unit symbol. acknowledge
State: 40 A
